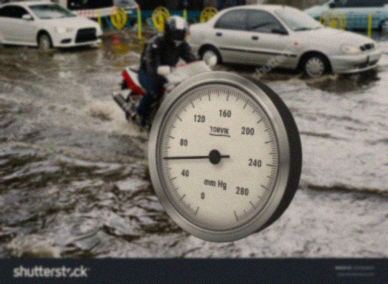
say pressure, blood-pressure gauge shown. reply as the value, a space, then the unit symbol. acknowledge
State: 60 mmHg
